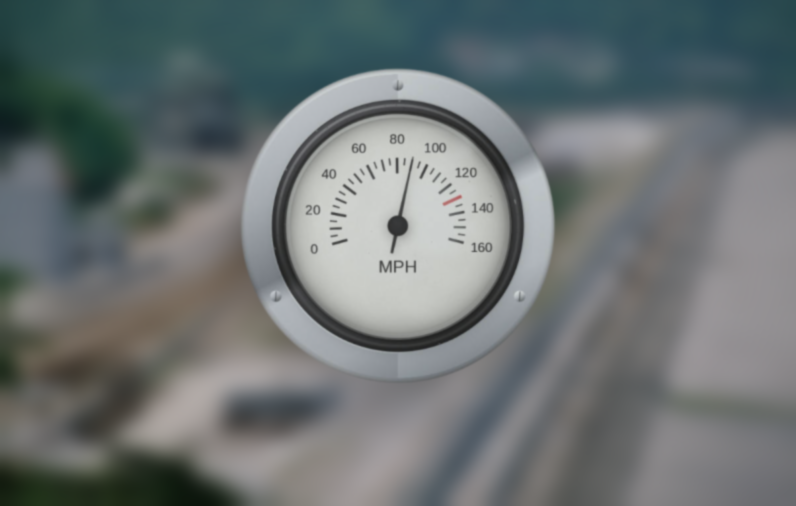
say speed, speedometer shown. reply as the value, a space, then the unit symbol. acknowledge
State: 90 mph
